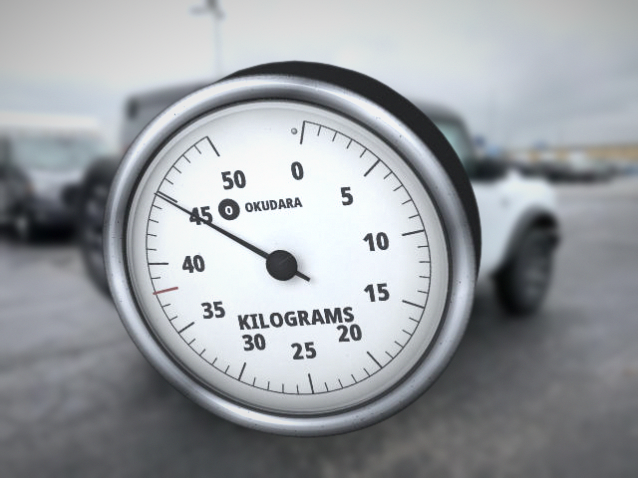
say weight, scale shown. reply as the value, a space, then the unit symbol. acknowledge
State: 45 kg
